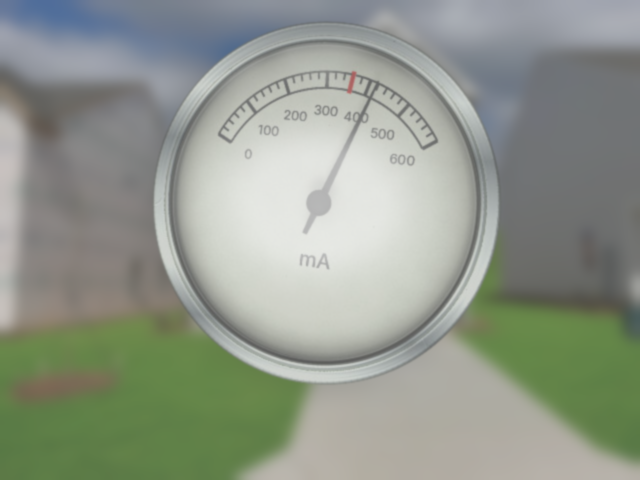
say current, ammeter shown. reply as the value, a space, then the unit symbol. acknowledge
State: 420 mA
